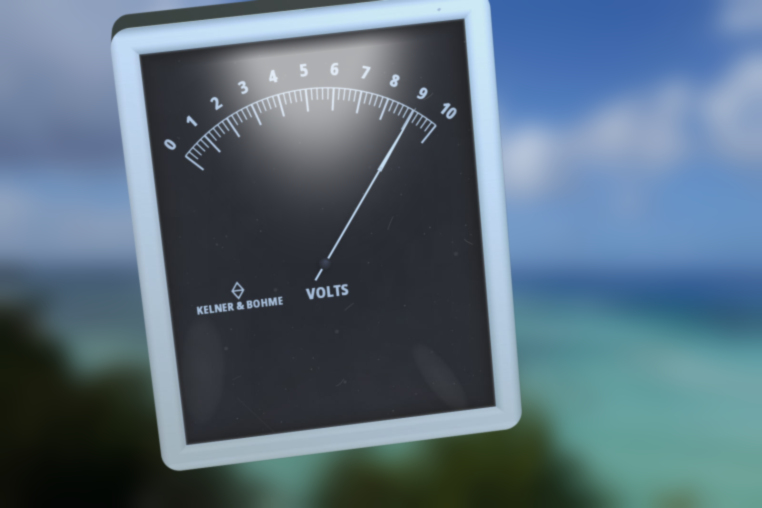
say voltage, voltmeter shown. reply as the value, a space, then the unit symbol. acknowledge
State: 9 V
